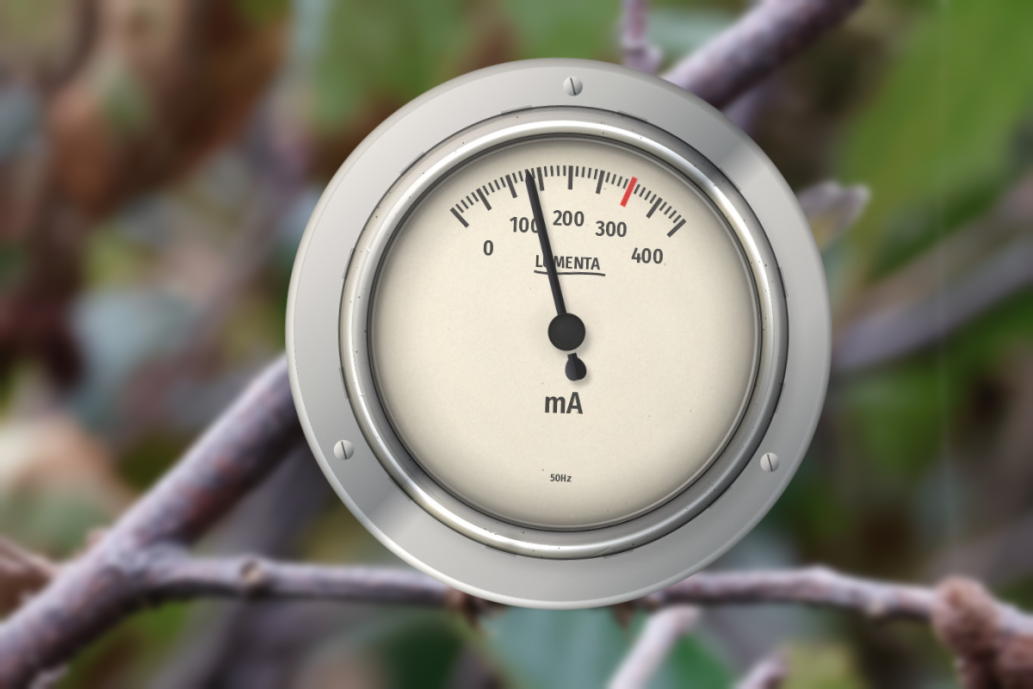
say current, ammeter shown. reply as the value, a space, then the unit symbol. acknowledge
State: 130 mA
